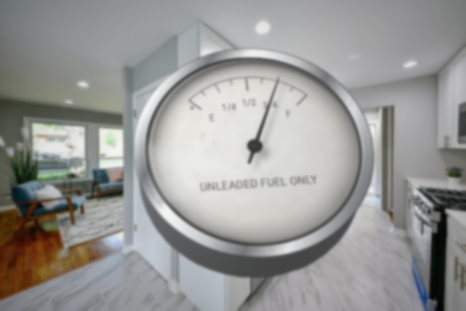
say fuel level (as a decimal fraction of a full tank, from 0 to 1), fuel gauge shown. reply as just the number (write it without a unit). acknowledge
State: 0.75
